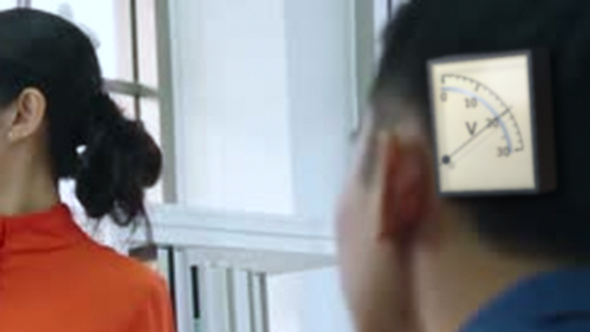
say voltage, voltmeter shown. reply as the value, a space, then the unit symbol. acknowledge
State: 20 V
